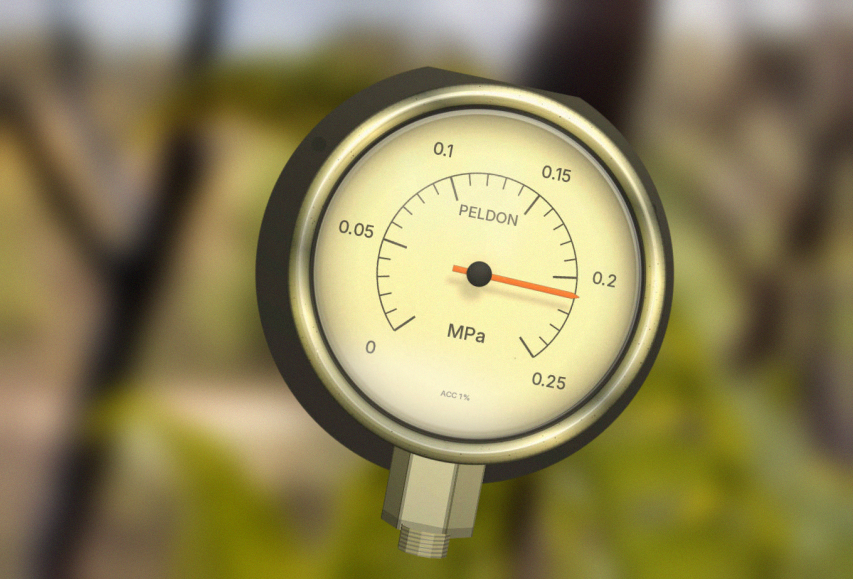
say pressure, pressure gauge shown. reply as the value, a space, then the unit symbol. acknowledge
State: 0.21 MPa
